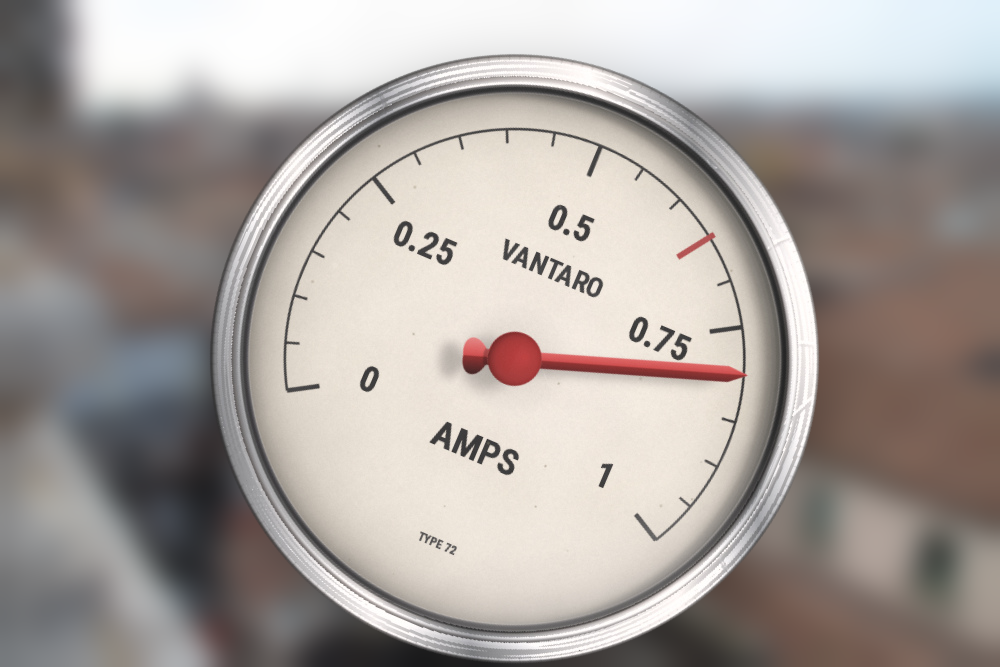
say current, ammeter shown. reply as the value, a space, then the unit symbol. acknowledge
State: 0.8 A
